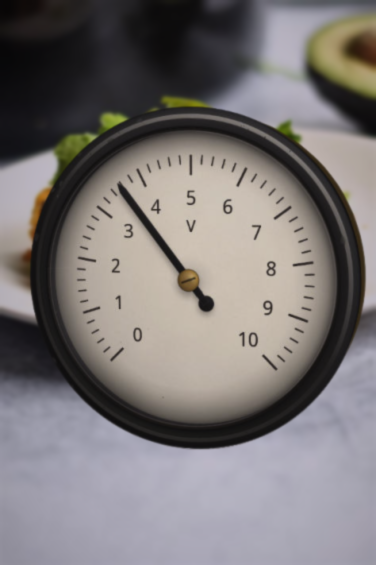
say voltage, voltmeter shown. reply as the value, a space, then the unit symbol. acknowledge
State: 3.6 V
